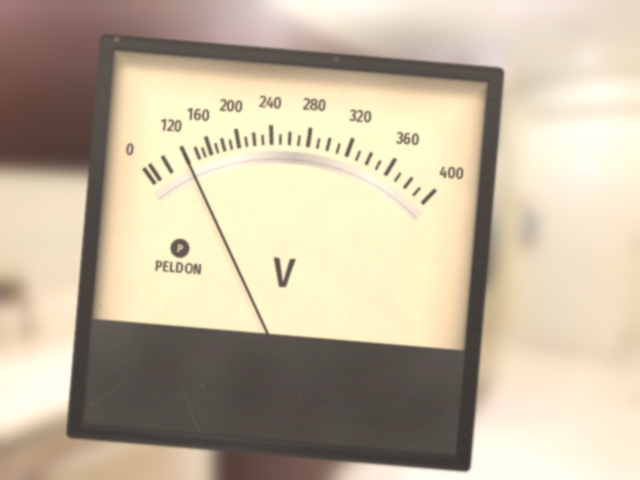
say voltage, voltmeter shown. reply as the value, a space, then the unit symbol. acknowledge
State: 120 V
